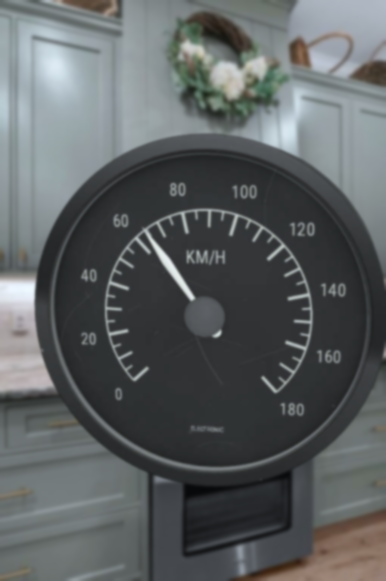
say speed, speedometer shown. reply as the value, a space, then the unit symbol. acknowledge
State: 65 km/h
